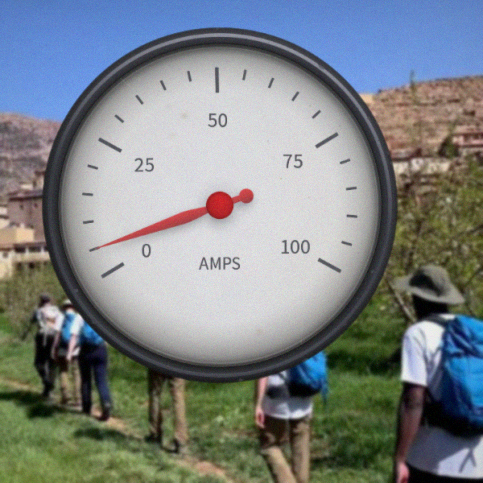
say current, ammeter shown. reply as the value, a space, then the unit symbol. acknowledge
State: 5 A
